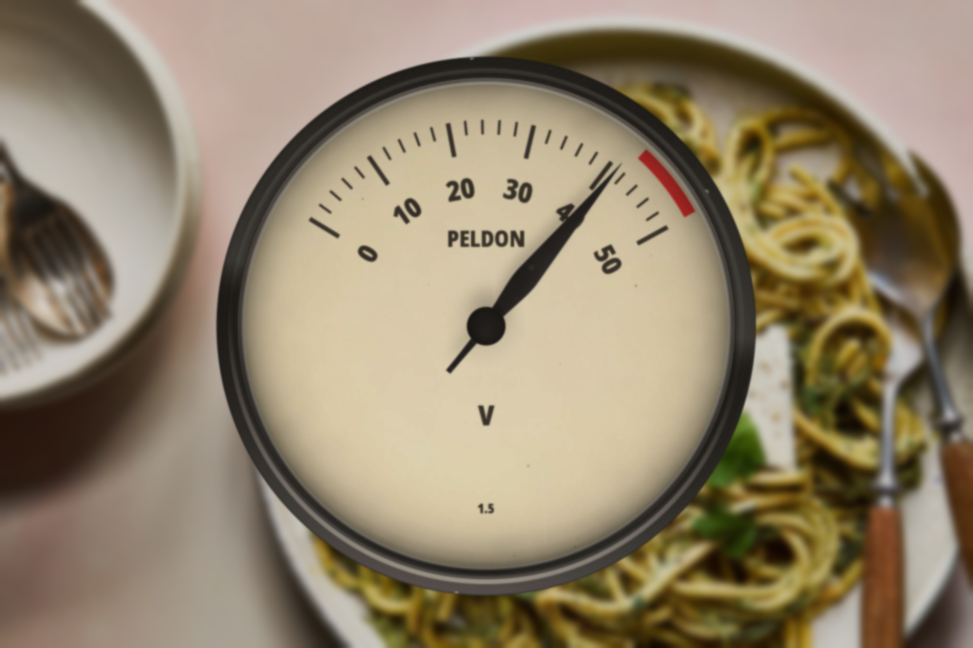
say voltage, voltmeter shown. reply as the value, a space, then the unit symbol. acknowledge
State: 41 V
